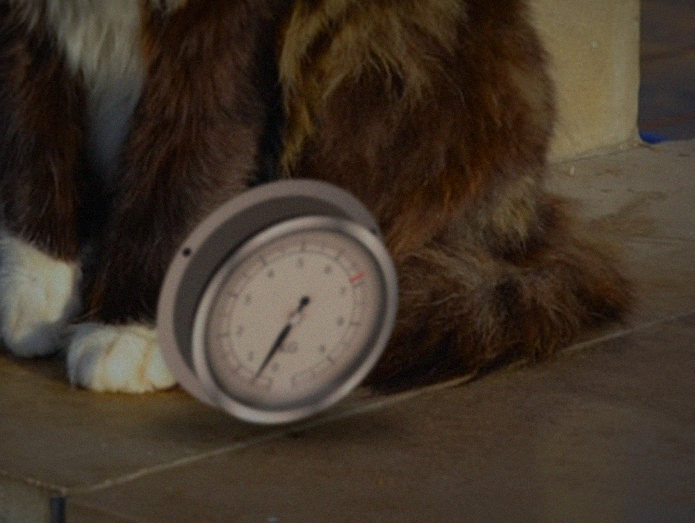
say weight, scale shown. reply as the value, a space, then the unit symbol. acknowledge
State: 0.5 kg
